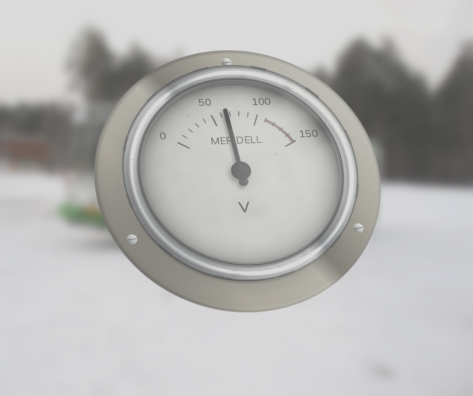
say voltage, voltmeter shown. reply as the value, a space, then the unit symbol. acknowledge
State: 65 V
